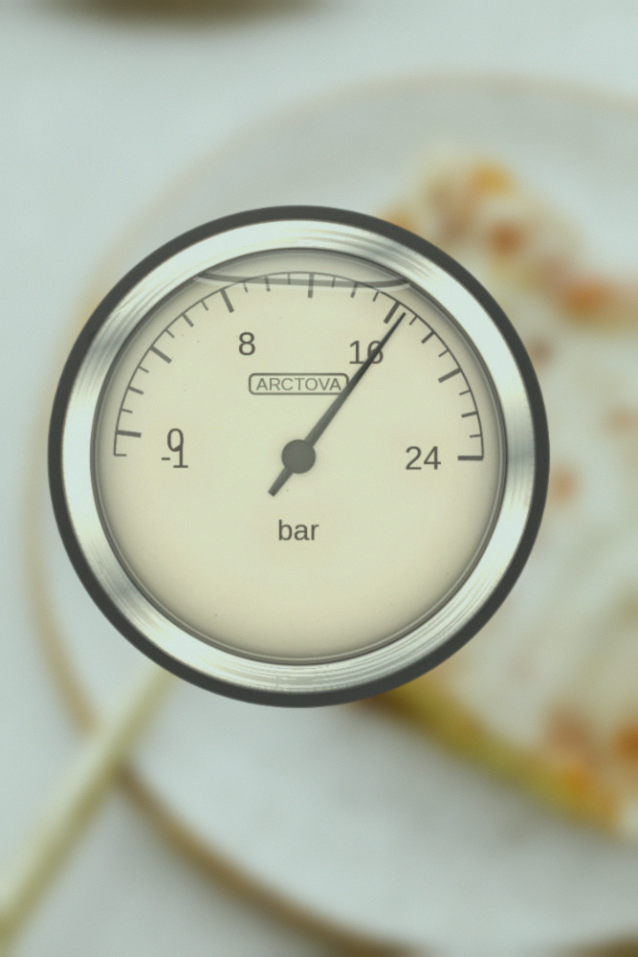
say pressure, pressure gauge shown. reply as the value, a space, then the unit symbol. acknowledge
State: 16.5 bar
